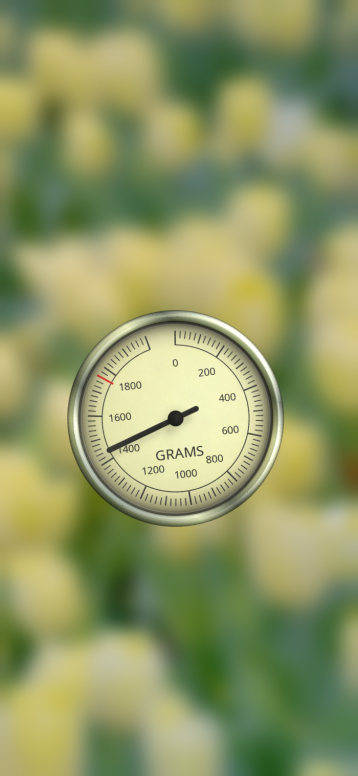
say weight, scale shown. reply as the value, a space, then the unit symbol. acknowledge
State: 1440 g
